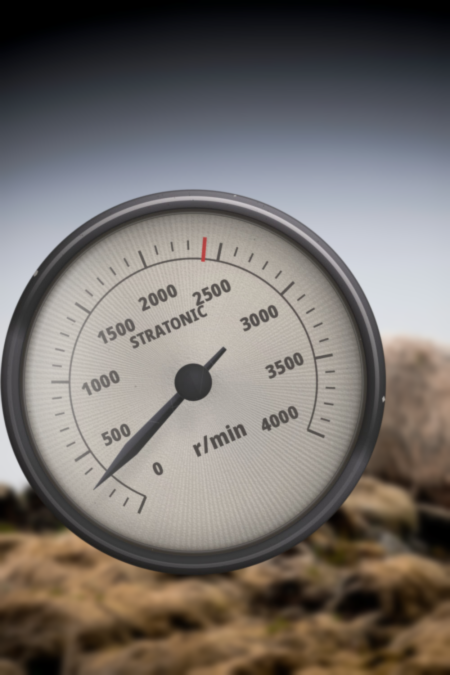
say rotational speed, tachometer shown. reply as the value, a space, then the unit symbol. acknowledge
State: 300 rpm
